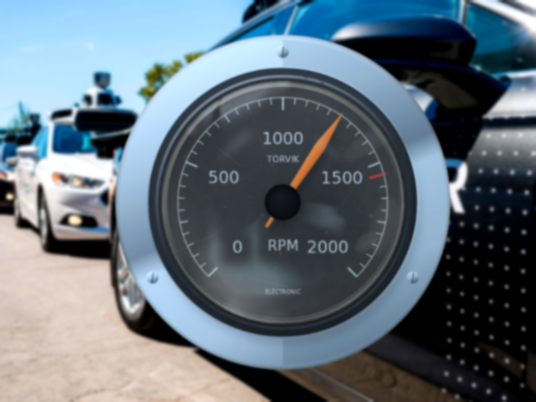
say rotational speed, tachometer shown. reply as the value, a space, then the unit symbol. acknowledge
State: 1250 rpm
